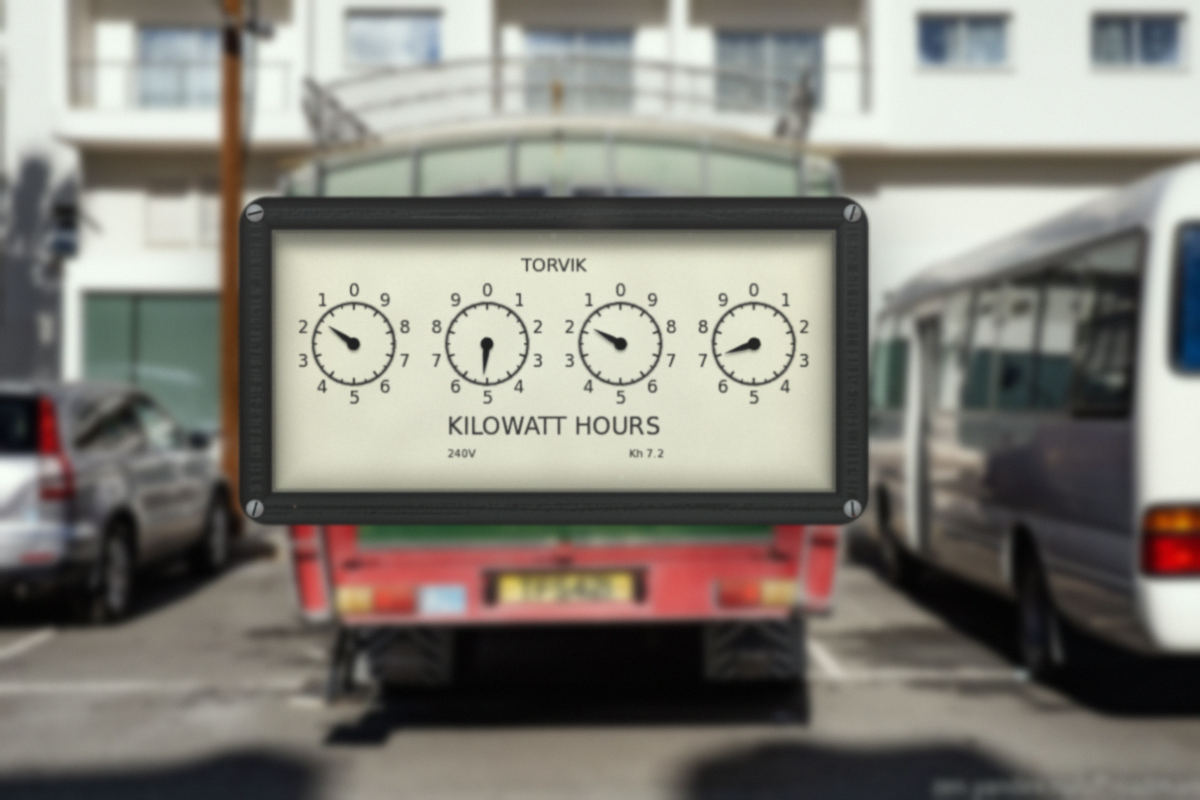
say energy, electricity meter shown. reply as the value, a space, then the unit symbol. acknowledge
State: 1517 kWh
